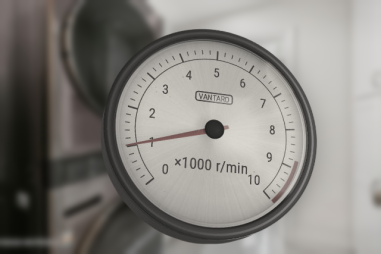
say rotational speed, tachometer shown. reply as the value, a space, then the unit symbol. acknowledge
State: 1000 rpm
